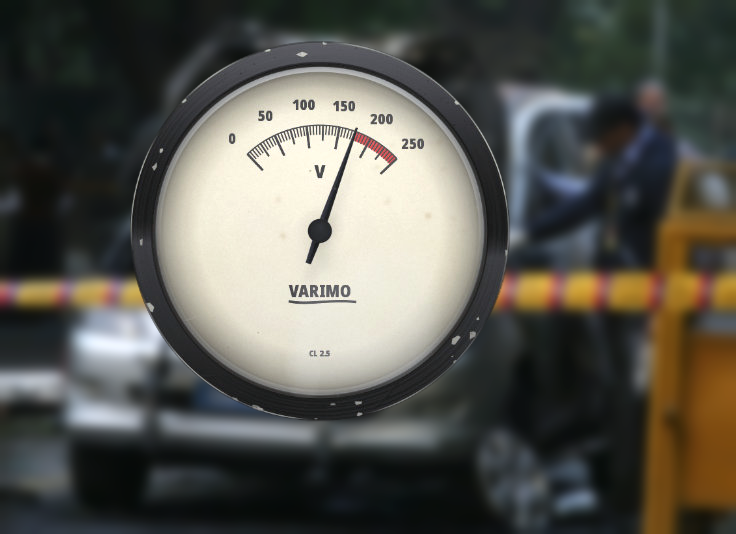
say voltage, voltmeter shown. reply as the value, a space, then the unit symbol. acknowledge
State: 175 V
